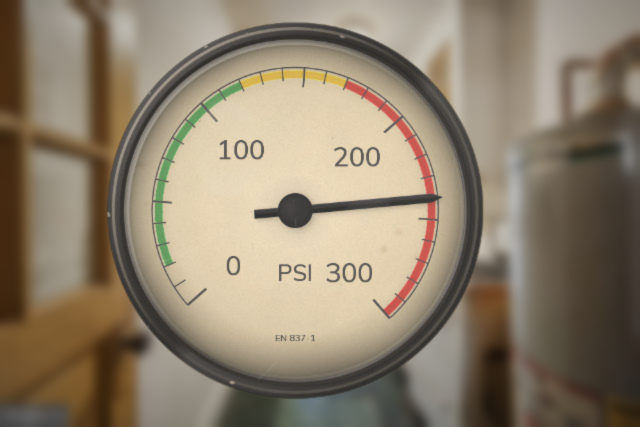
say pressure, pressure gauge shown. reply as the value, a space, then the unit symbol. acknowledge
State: 240 psi
